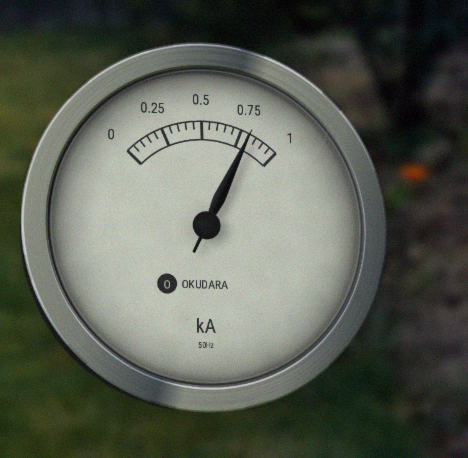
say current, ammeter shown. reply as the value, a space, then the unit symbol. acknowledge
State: 0.8 kA
